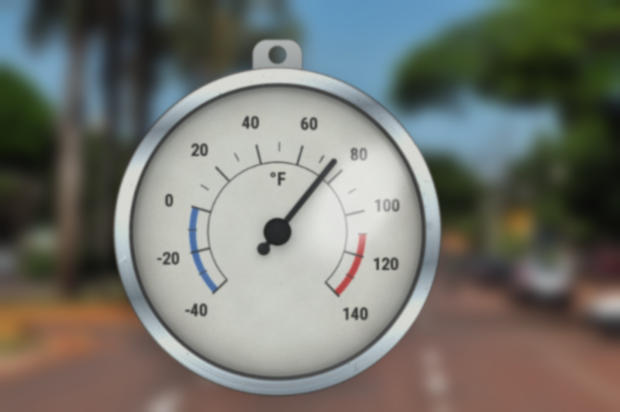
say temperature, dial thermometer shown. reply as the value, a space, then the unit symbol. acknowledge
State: 75 °F
